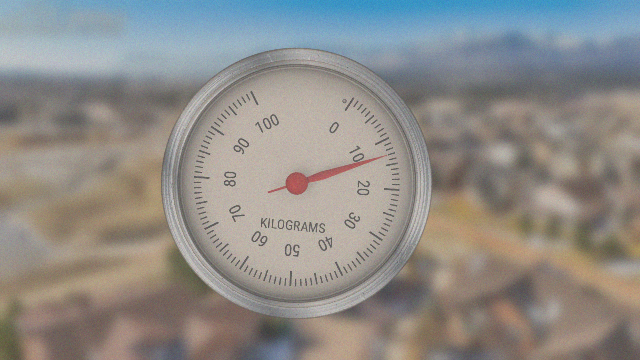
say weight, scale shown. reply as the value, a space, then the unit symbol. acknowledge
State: 13 kg
